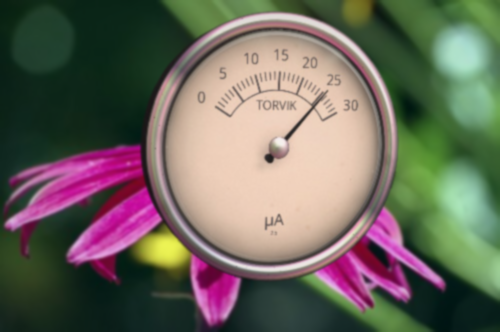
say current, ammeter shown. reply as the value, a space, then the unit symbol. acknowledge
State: 25 µA
